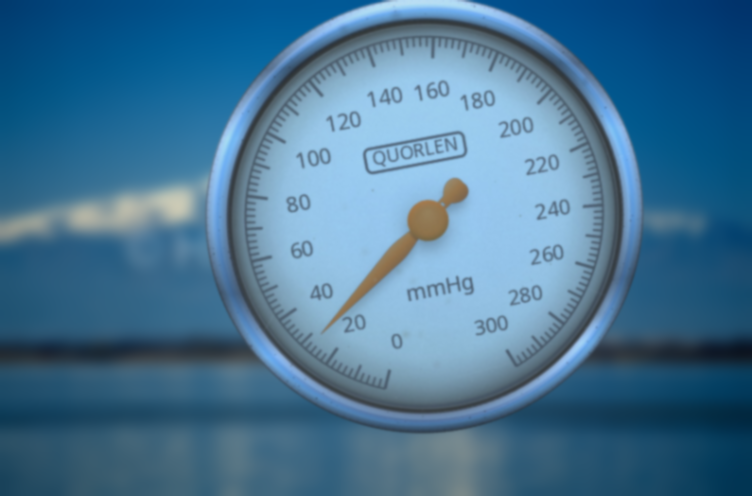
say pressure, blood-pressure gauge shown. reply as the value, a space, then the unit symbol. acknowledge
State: 28 mmHg
